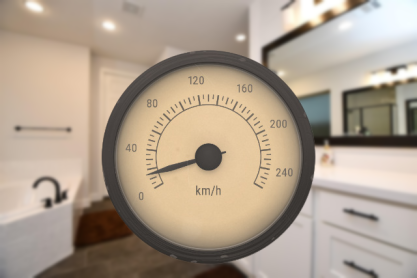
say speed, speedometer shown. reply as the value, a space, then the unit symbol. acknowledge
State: 15 km/h
